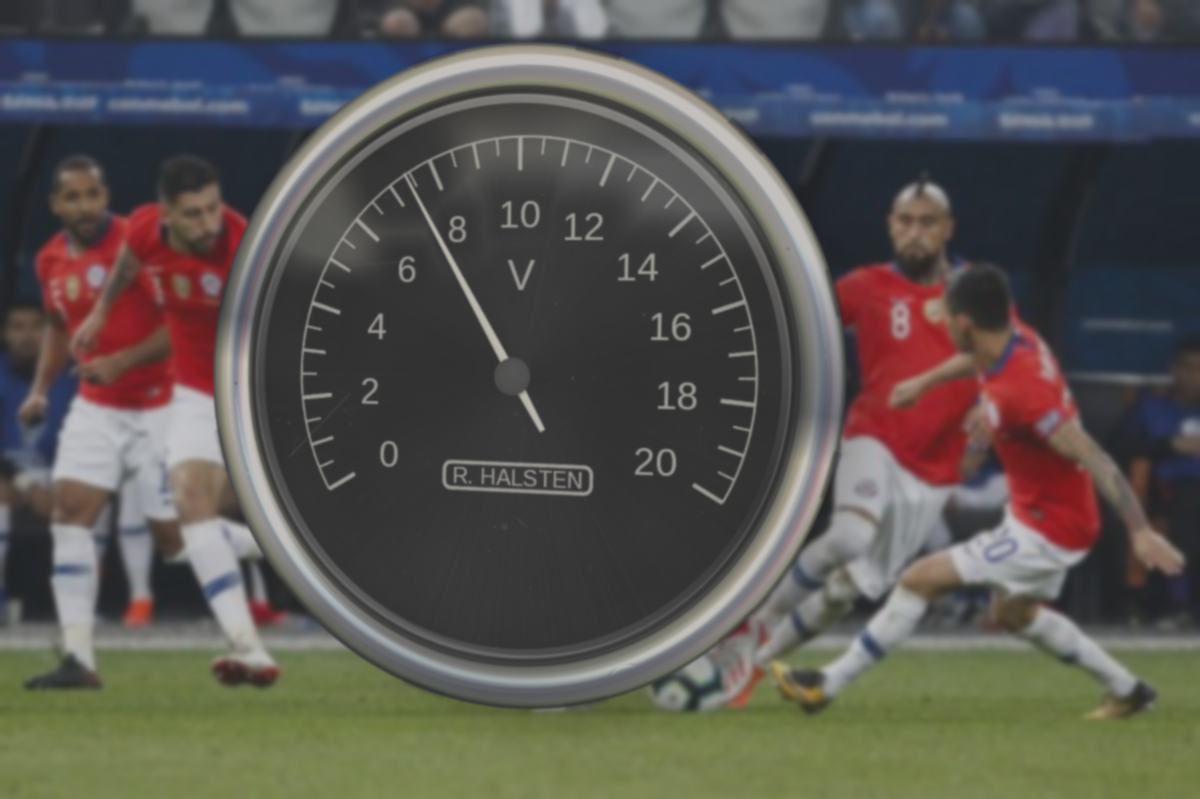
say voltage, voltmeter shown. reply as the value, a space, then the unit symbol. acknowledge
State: 7.5 V
